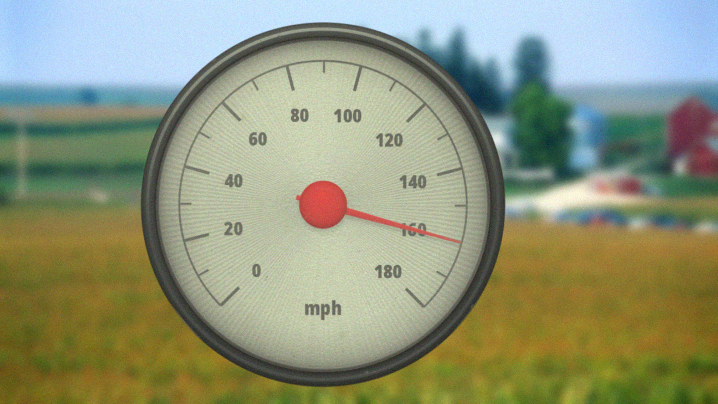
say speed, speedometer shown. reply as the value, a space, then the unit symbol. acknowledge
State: 160 mph
